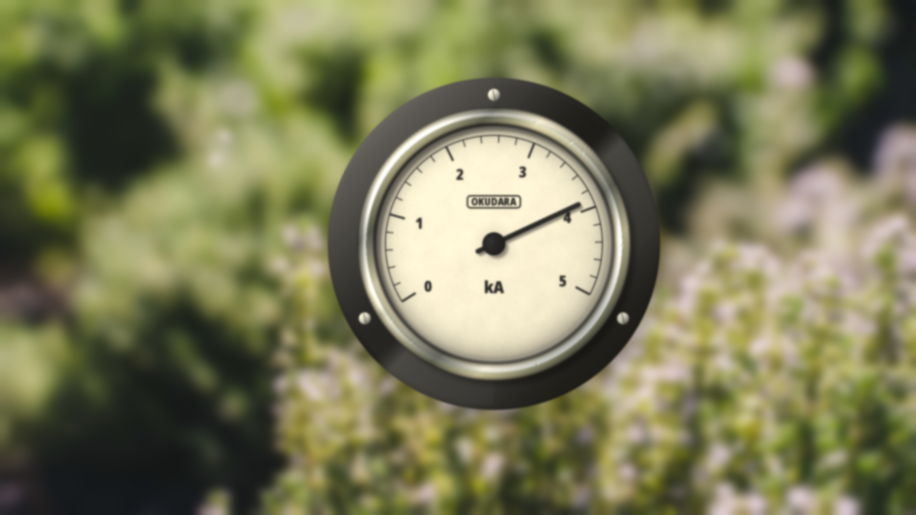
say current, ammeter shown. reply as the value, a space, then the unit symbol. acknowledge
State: 3.9 kA
